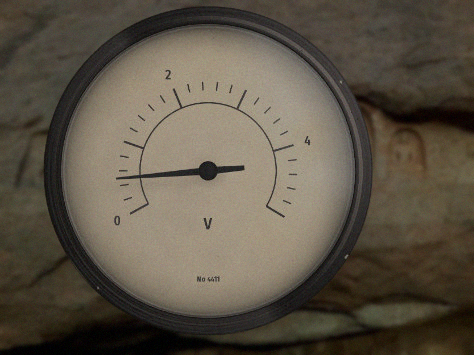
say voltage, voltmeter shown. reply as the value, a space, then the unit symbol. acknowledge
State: 0.5 V
